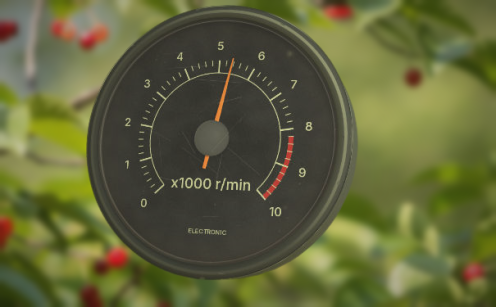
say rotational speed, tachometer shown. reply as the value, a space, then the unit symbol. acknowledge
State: 5400 rpm
